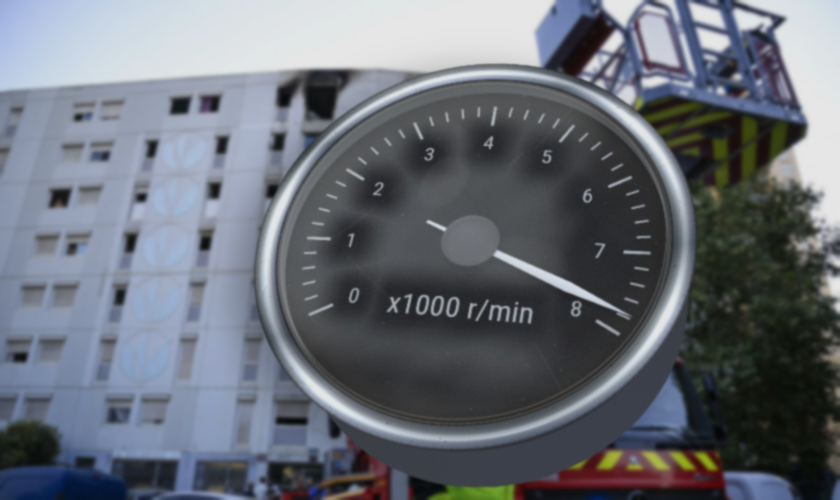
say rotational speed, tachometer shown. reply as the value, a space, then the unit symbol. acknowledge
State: 7800 rpm
